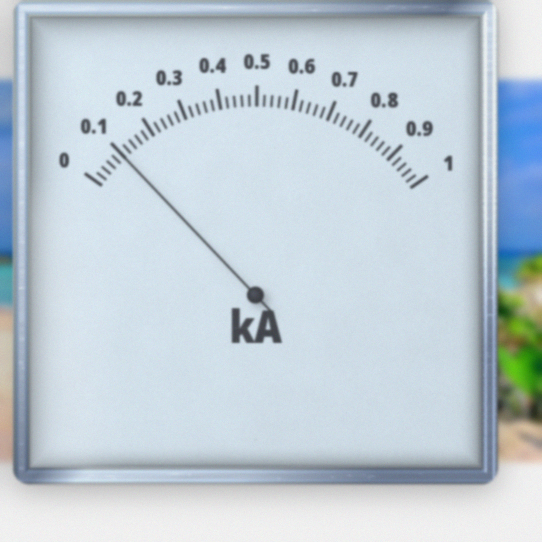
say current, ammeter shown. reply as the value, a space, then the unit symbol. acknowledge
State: 0.1 kA
